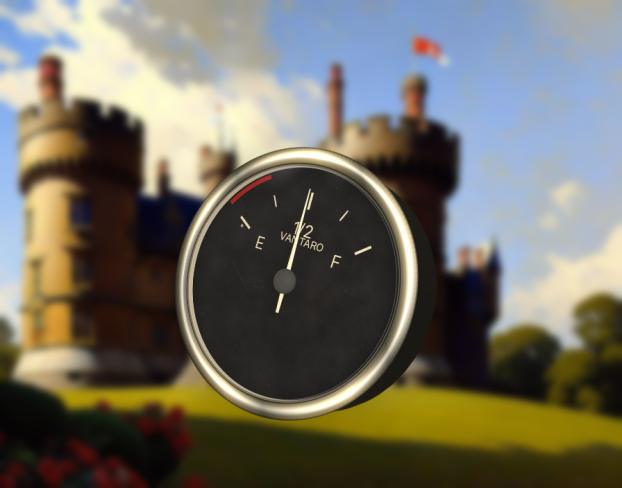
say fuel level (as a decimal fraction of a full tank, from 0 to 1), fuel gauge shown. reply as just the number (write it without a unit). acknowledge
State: 0.5
